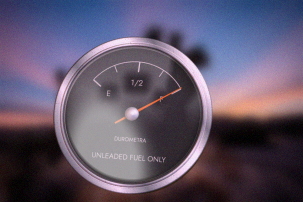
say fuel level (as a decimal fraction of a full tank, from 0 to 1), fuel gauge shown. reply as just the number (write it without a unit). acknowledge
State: 1
